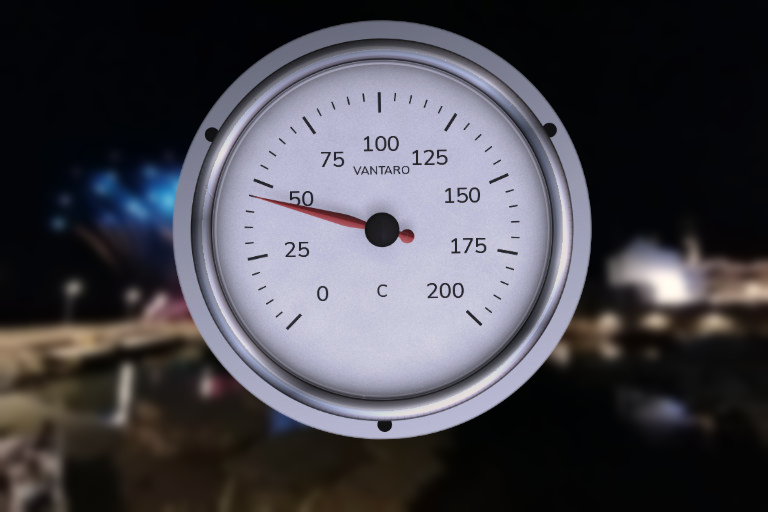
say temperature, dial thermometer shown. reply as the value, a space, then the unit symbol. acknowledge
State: 45 °C
